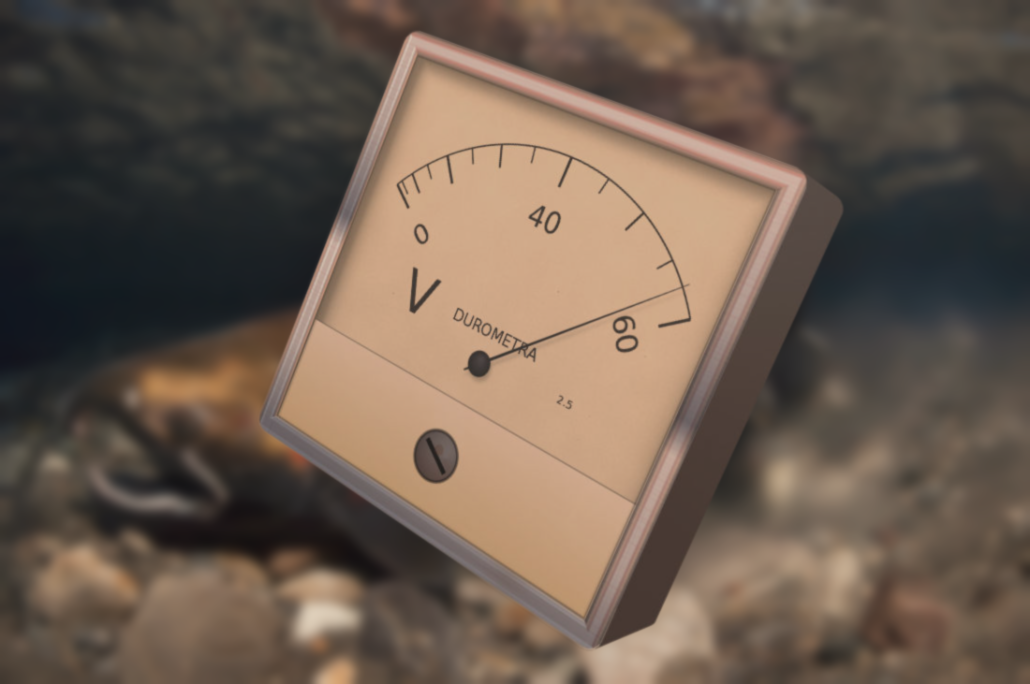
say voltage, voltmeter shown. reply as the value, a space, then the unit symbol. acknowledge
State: 57.5 V
